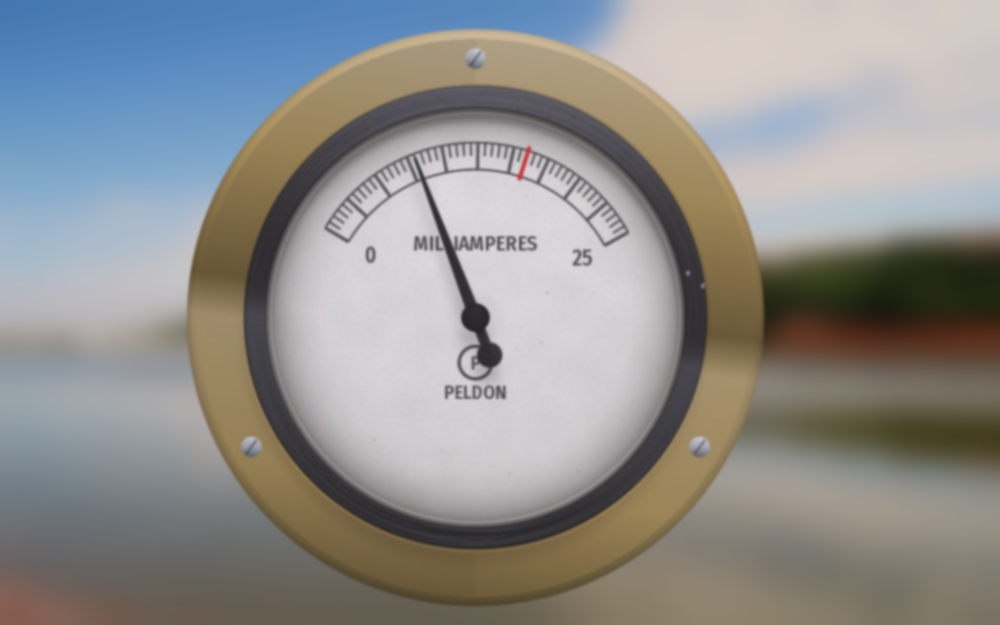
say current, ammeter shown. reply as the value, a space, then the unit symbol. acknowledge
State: 8 mA
